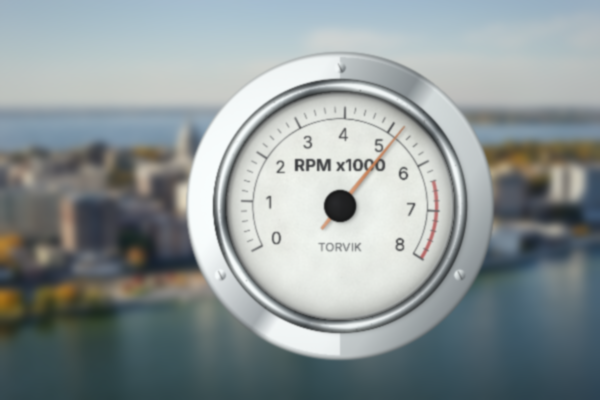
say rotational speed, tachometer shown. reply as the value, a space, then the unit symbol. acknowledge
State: 5200 rpm
